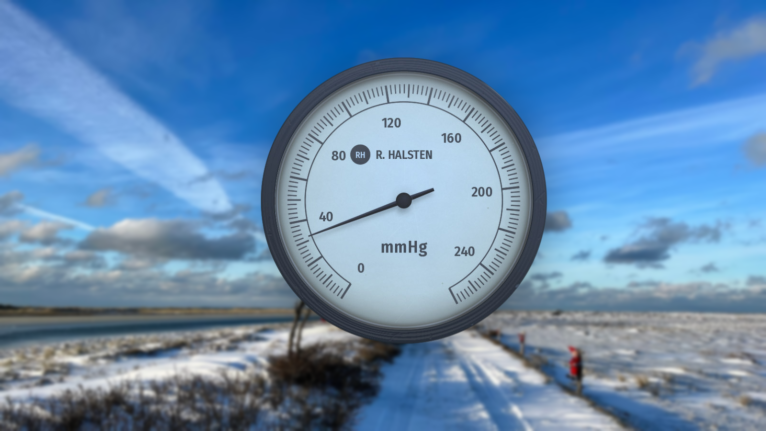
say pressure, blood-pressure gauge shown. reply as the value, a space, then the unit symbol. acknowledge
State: 32 mmHg
